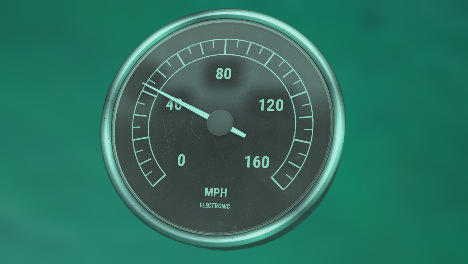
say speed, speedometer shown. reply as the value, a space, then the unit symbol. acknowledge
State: 42.5 mph
